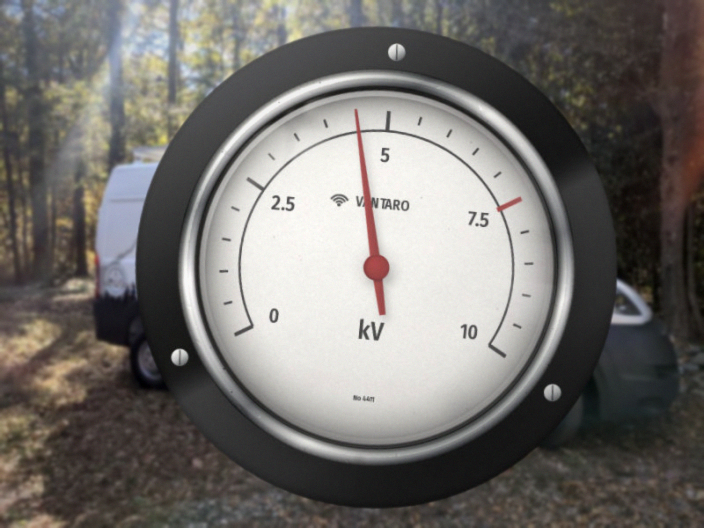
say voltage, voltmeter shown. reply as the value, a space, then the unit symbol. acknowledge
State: 4.5 kV
